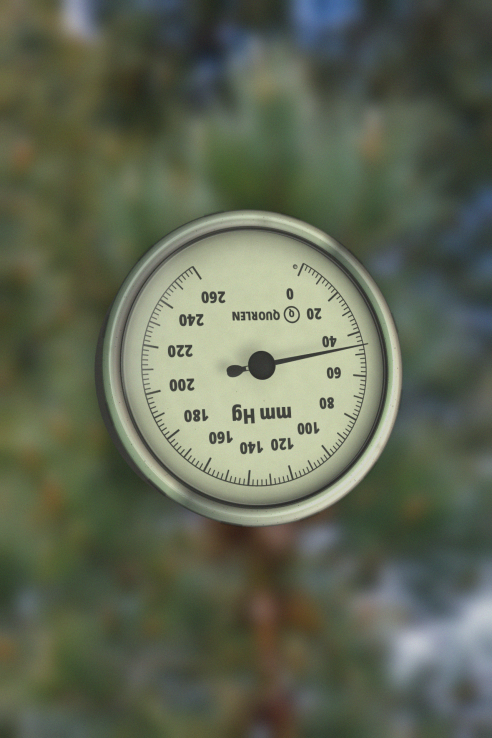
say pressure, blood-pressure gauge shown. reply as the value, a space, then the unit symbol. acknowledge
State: 46 mmHg
